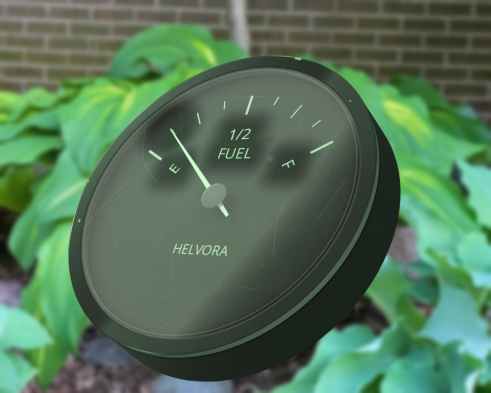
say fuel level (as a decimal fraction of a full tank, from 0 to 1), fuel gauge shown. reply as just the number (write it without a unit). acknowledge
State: 0.125
